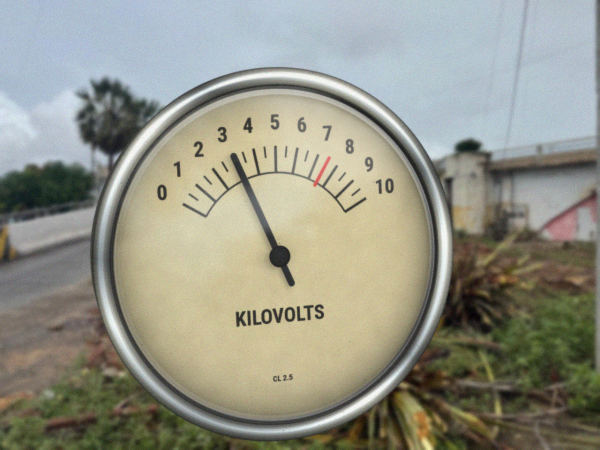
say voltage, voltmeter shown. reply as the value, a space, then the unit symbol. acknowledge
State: 3 kV
